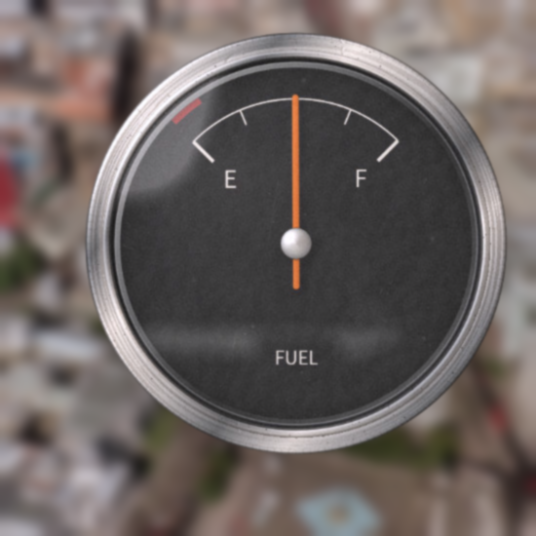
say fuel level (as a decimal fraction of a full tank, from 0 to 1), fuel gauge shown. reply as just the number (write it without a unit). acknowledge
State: 0.5
